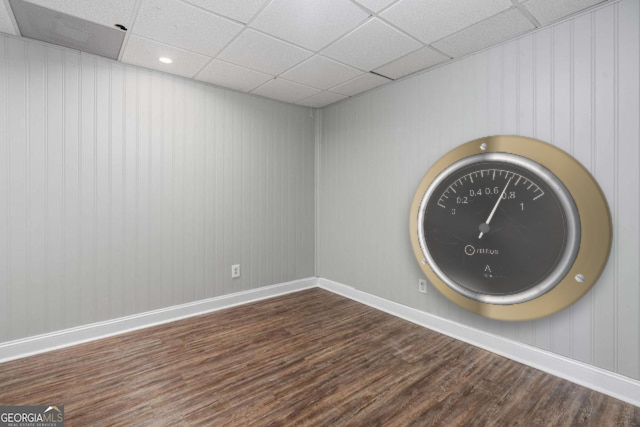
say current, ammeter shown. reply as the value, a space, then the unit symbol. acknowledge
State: 0.75 A
